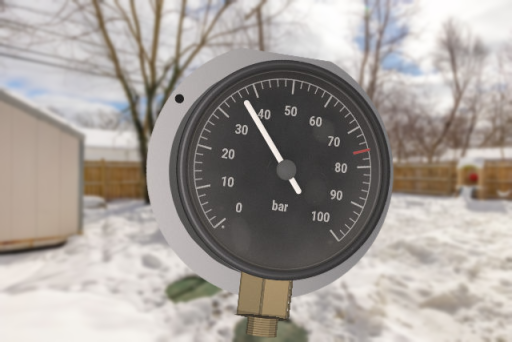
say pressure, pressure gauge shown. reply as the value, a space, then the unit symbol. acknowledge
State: 36 bar
